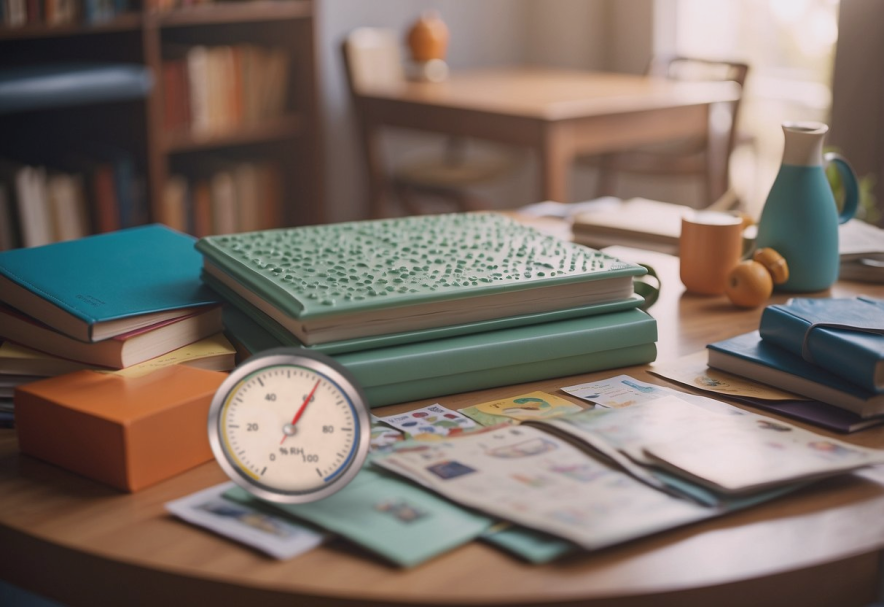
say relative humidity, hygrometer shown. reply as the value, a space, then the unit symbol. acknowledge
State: 60 %
